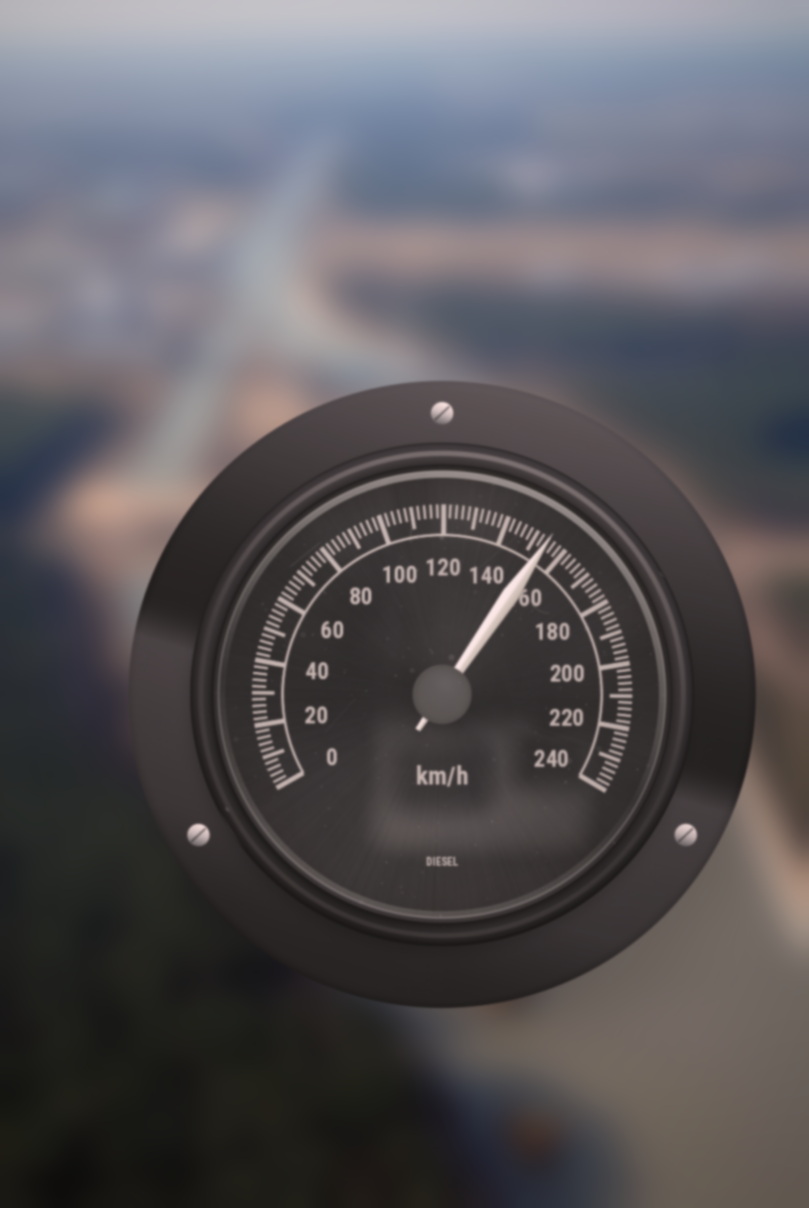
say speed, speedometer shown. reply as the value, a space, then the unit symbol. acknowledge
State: 154 km/h
